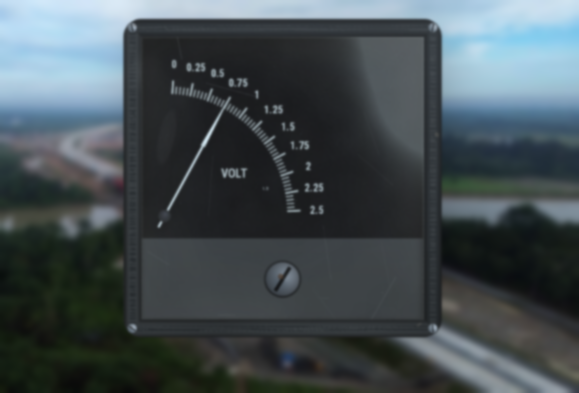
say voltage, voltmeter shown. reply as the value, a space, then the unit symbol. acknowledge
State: 0.75 V
